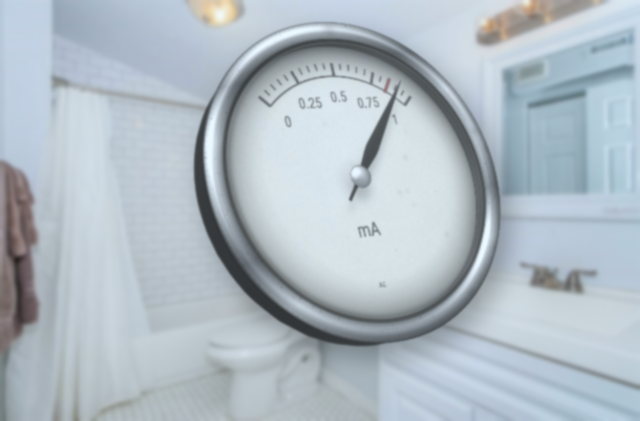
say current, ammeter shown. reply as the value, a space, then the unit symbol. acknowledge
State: 0.9 mA
